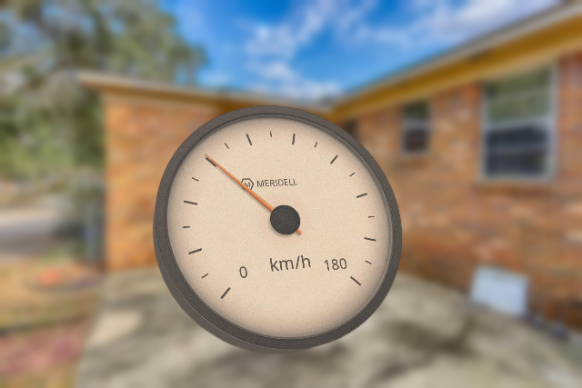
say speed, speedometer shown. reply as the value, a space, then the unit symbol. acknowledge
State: 60 km/h
